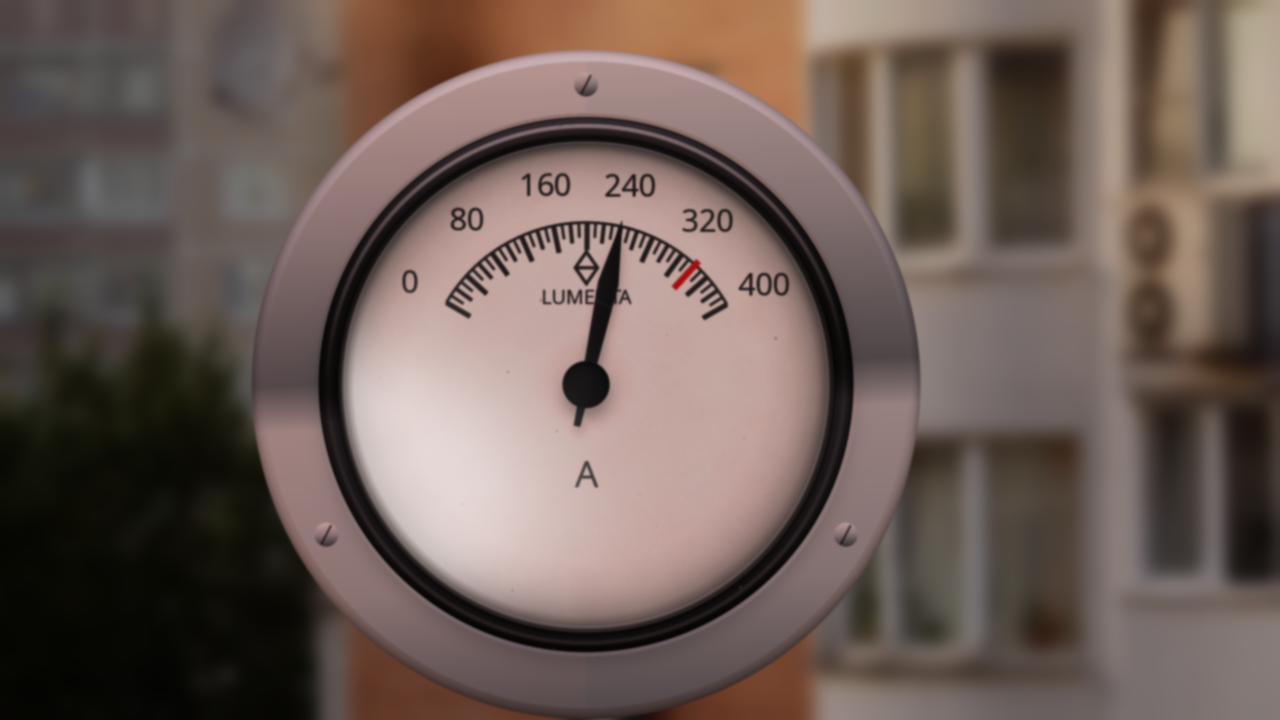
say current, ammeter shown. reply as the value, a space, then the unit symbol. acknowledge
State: 240 A
